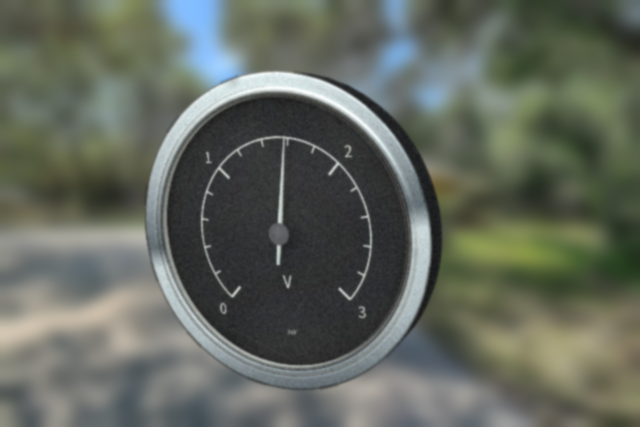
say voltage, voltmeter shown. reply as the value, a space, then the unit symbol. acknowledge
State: 1.6 V
